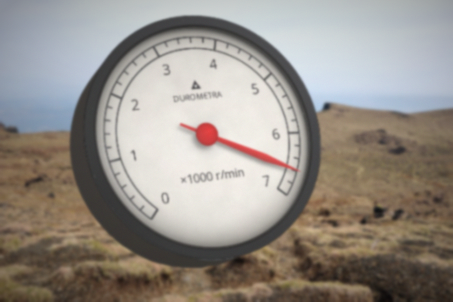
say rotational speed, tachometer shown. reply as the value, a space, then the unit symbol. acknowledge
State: 6600 rpm
